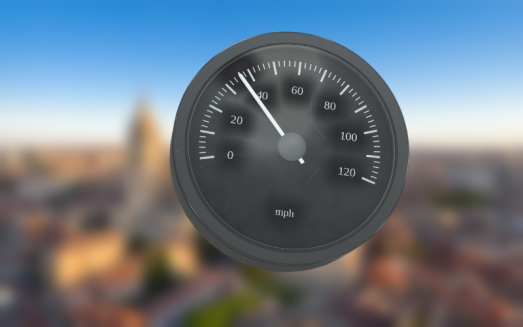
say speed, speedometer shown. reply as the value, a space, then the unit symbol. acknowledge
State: 36 mph
